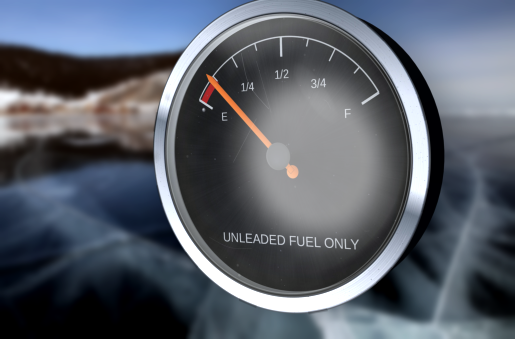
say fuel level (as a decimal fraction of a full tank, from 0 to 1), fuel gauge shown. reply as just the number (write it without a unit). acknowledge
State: 0.125
